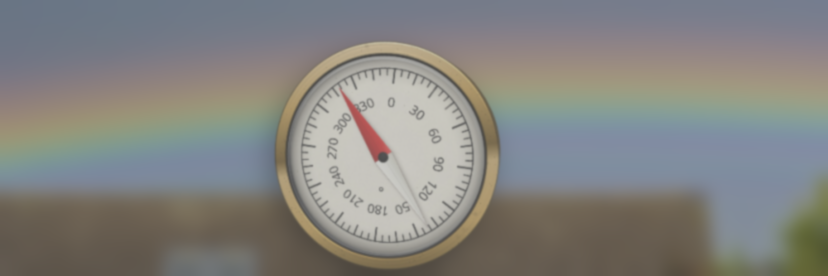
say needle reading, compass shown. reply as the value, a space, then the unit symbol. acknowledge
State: 320 °
